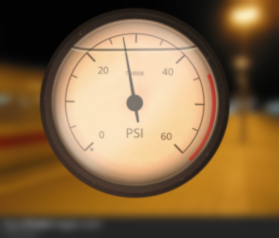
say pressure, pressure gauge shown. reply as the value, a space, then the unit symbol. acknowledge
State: 27.5 psi
